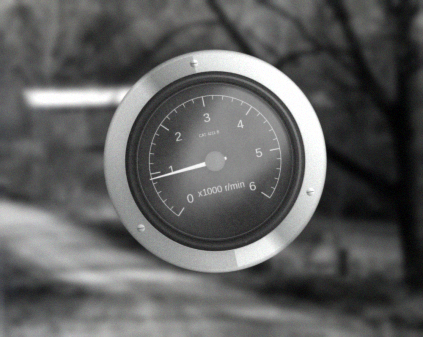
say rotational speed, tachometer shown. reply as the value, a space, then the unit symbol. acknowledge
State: 900 rpm
